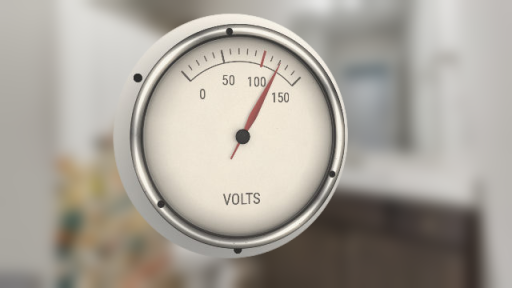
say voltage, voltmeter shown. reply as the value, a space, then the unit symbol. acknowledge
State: 120 V
